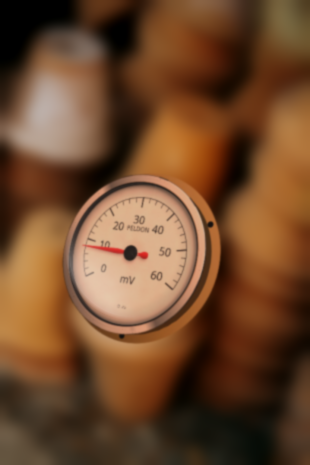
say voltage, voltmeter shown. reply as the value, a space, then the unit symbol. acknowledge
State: 8 mV
